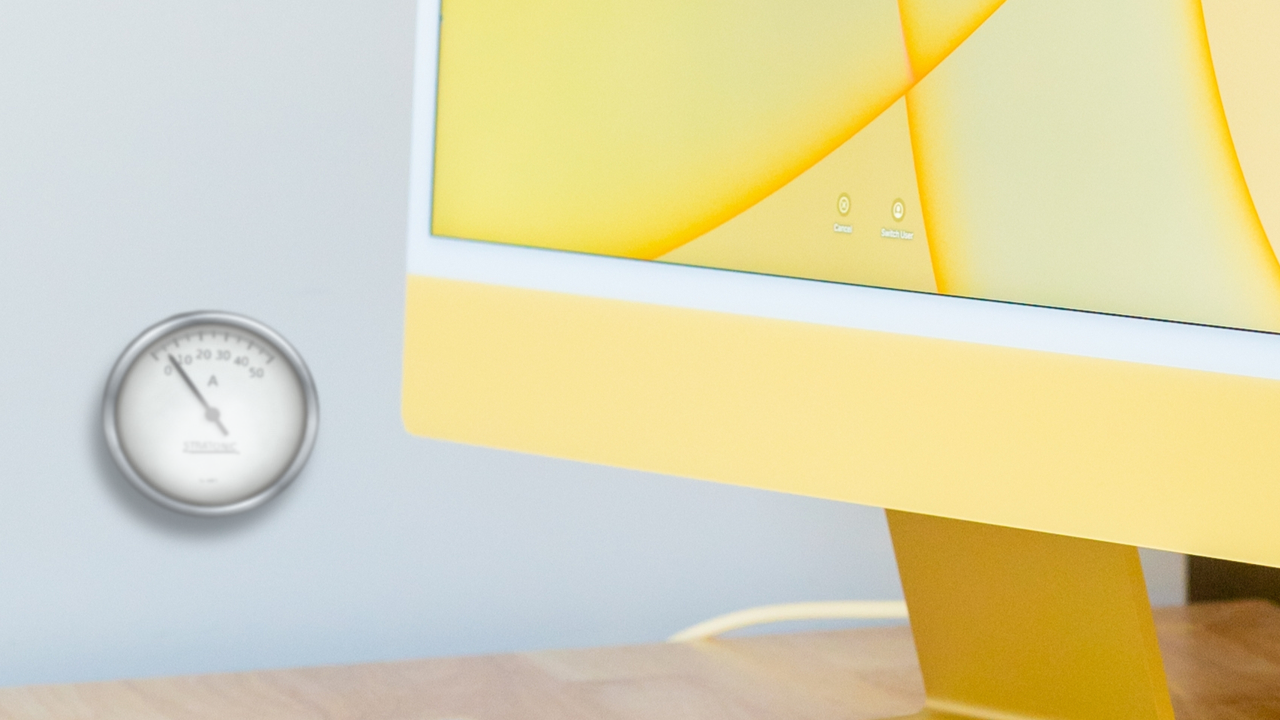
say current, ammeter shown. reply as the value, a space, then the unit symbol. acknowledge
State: 5 A
